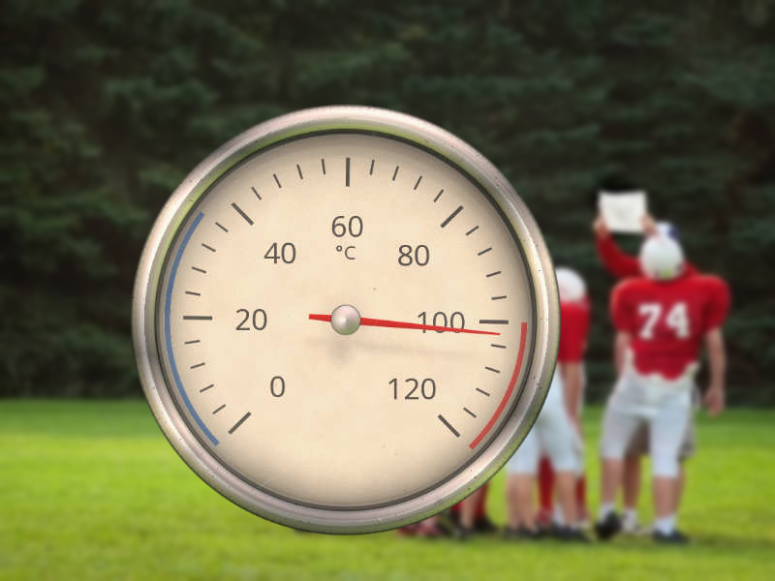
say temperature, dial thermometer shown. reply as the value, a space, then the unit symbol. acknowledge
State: 102 °C
